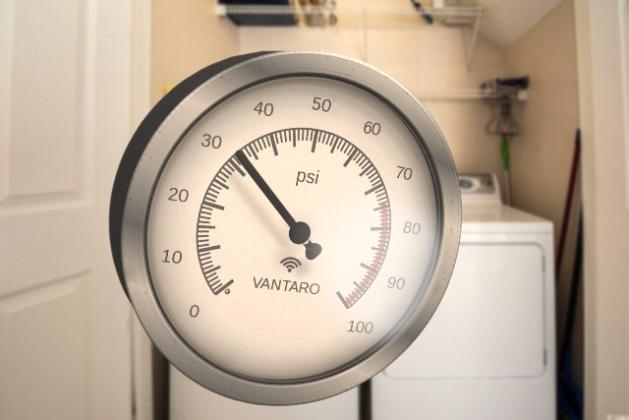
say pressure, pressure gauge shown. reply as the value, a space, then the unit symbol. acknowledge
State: 32 psi
